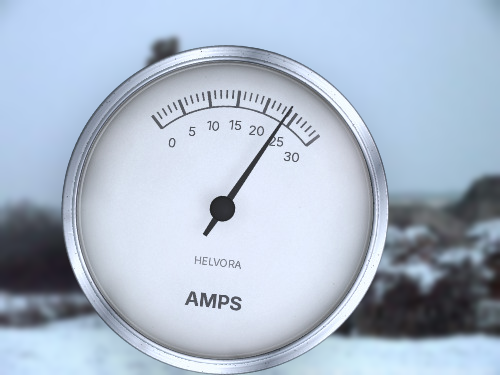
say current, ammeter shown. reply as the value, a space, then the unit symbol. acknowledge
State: 24 A
